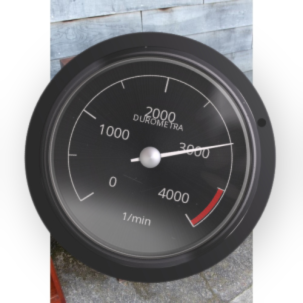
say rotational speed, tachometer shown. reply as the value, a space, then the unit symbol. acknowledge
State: 3000 rpm
